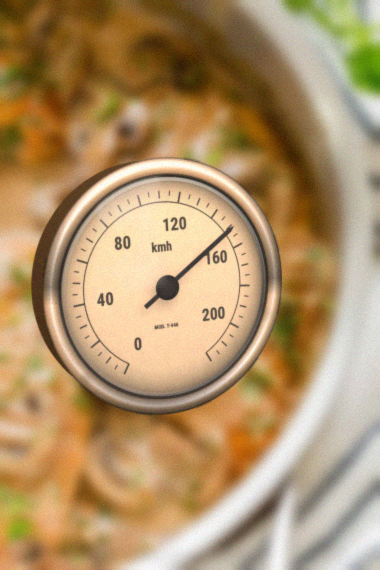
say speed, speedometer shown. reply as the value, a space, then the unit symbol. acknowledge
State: 150 km/h
